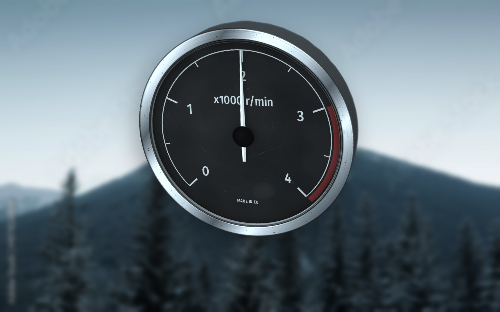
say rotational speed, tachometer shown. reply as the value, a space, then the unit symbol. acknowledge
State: 2000 rpm
